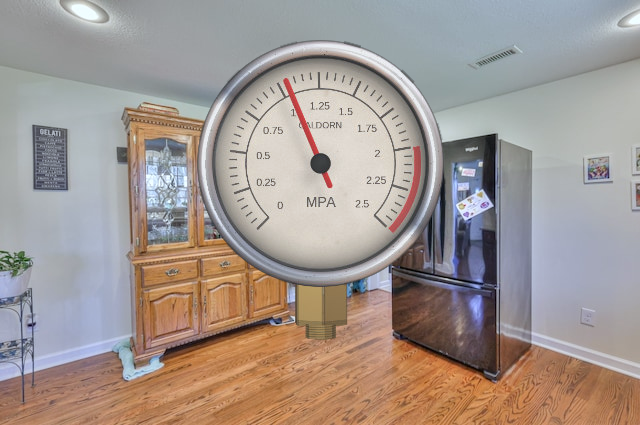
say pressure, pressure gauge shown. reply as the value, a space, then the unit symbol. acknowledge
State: 1.05 MPa
